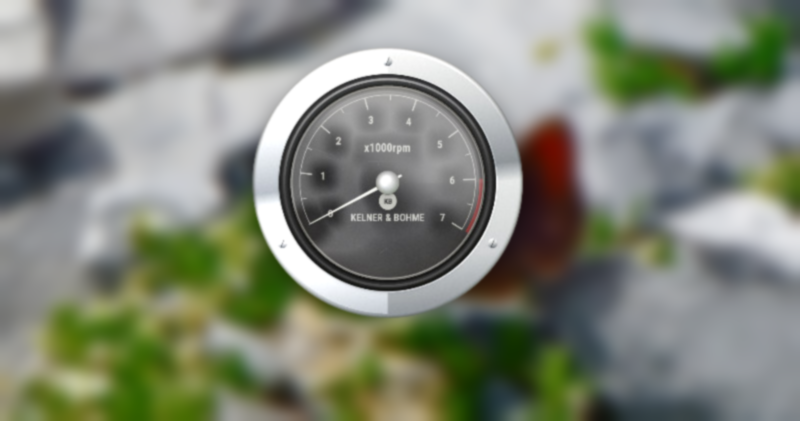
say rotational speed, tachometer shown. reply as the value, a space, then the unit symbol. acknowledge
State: 0 rpm
